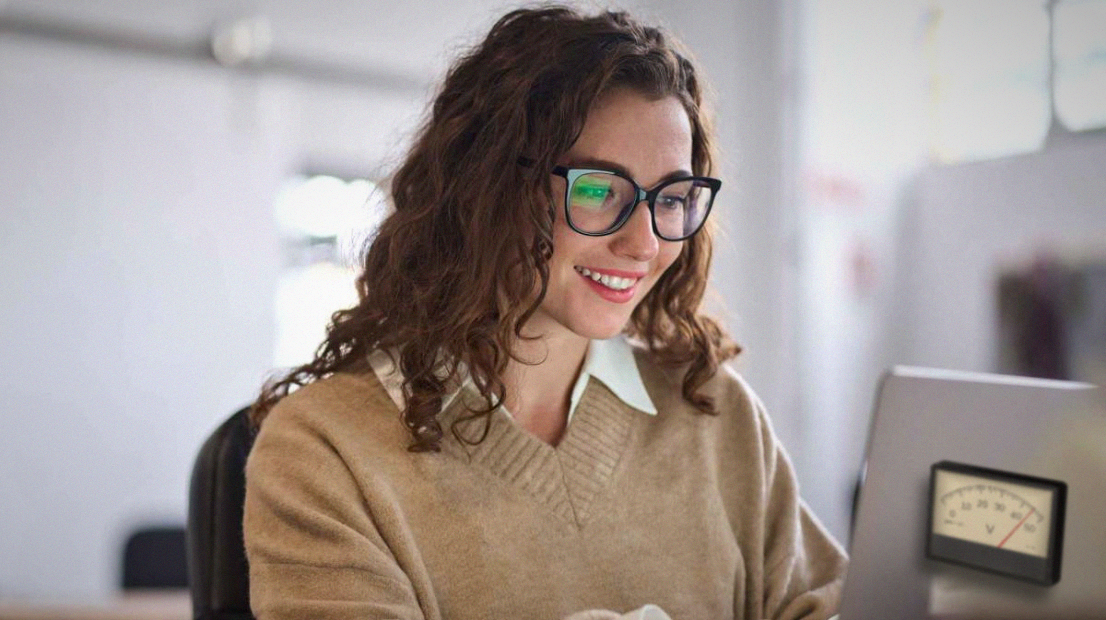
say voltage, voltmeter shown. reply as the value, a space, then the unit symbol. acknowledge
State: 45 V
